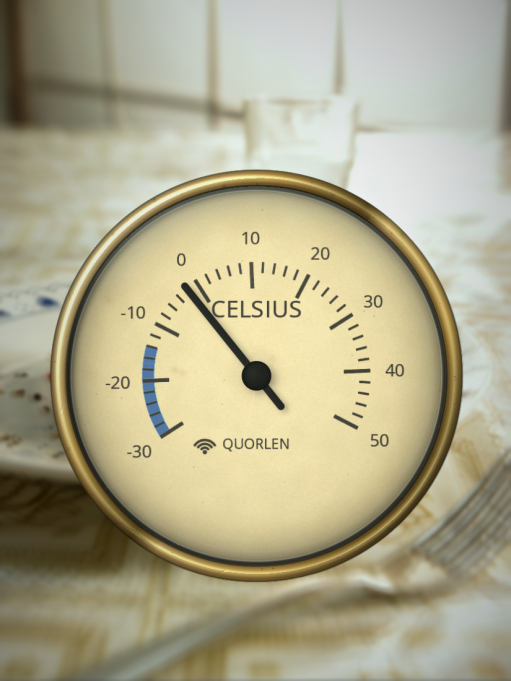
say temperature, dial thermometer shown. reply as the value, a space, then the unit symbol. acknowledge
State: -2 °C
